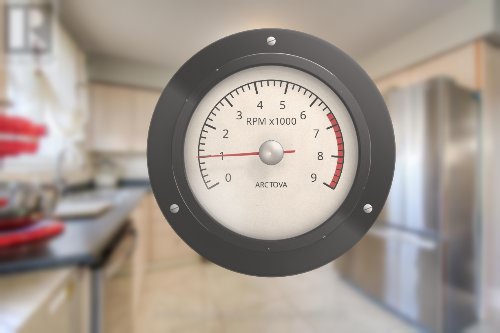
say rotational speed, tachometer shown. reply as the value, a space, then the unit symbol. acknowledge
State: 1000 rpm
